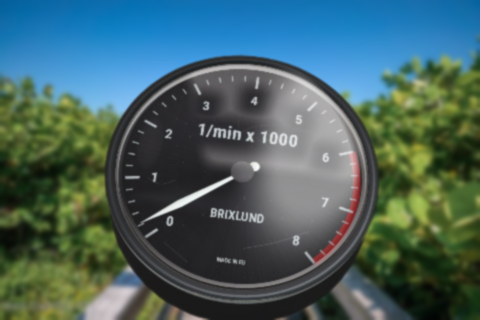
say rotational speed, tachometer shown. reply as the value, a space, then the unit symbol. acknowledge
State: 200 rpm
